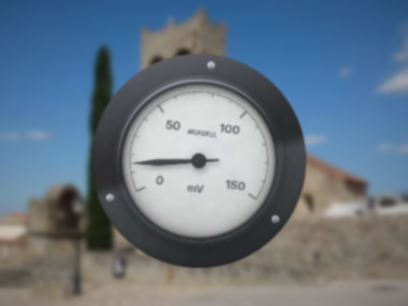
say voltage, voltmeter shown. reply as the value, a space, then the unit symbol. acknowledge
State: 15 mV
